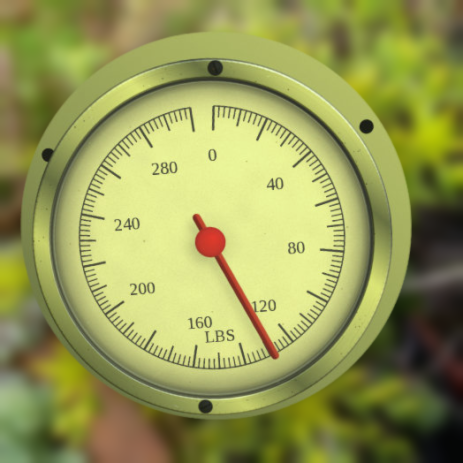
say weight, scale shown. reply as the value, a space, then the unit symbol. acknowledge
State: 128 lb
